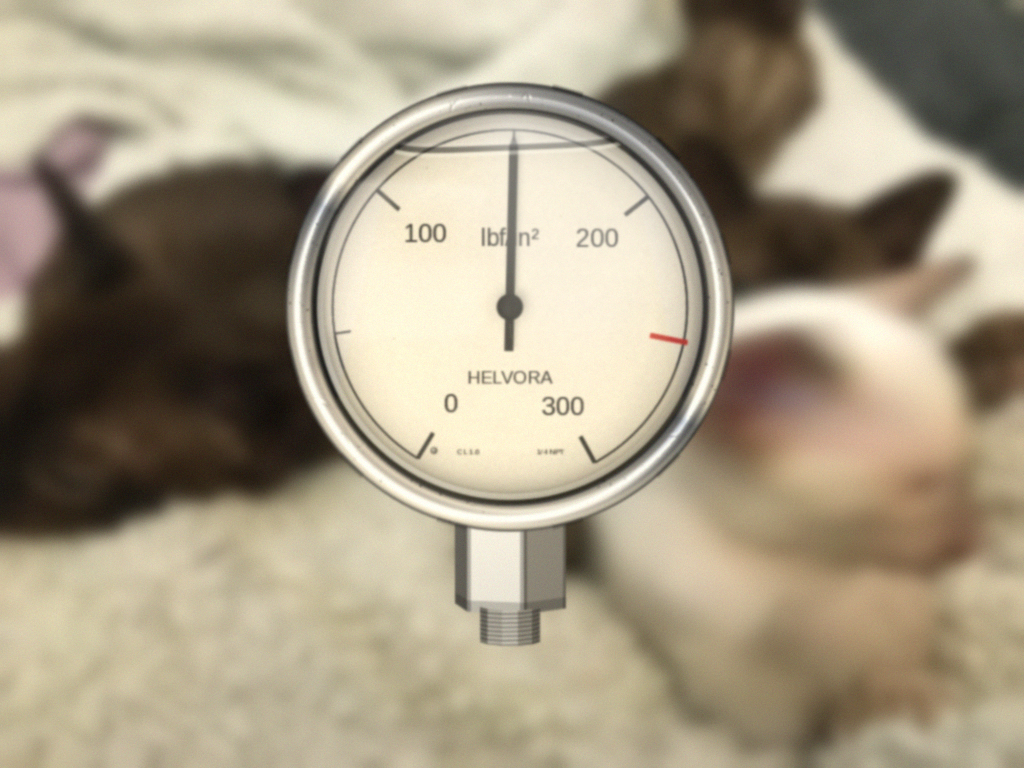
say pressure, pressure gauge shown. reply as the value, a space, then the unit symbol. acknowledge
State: 150 psi
